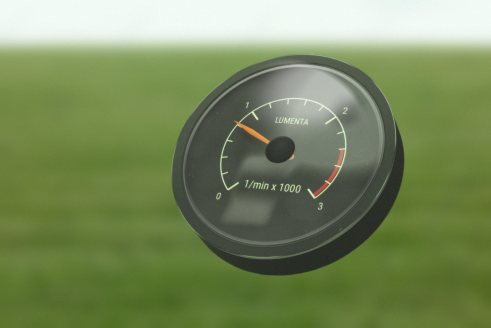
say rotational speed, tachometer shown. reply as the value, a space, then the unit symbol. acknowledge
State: 800 rpm
